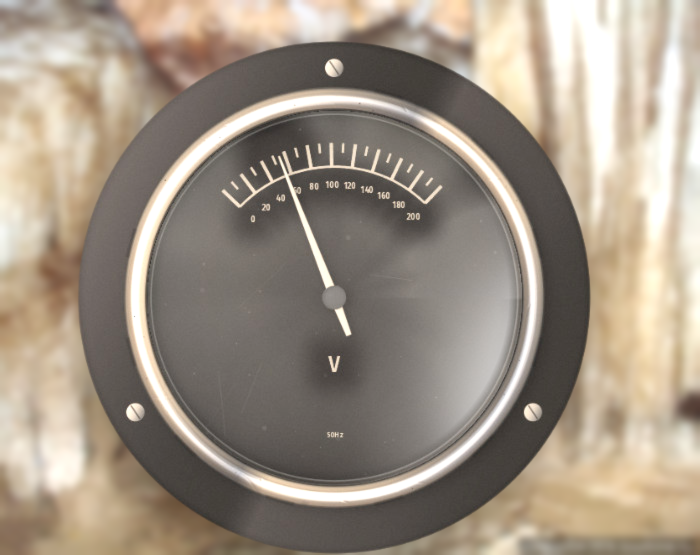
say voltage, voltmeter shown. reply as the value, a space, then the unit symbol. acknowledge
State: 55 V
